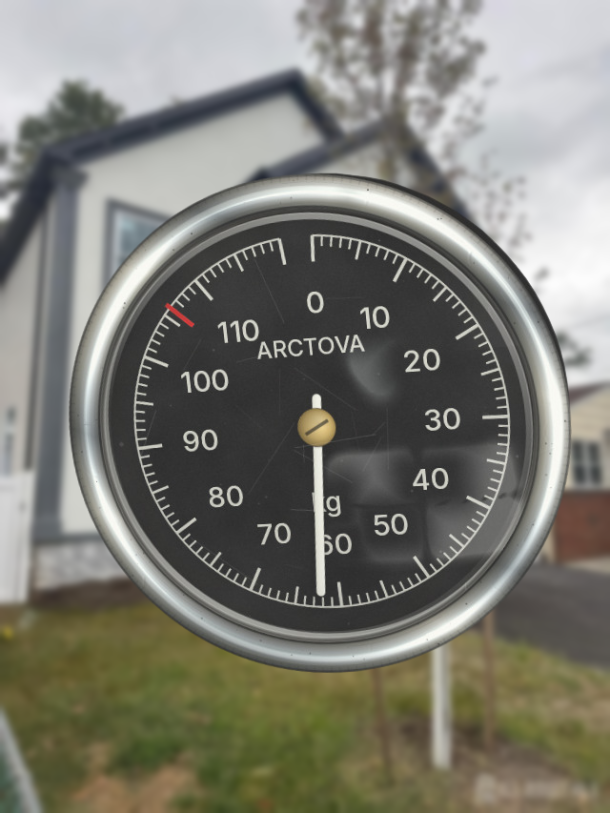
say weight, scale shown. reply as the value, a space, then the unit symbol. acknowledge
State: 62 kg
